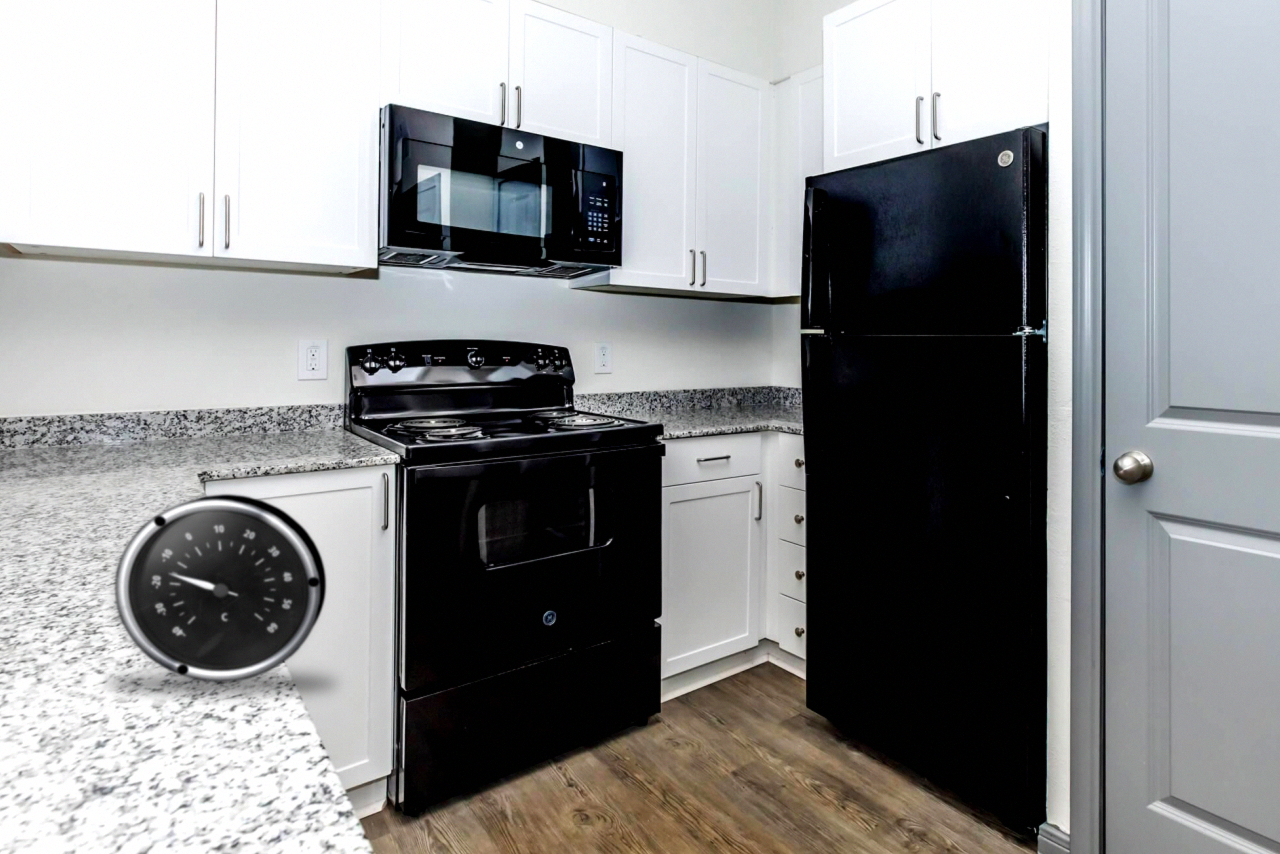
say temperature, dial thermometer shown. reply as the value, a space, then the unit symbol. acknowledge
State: -15 °C
